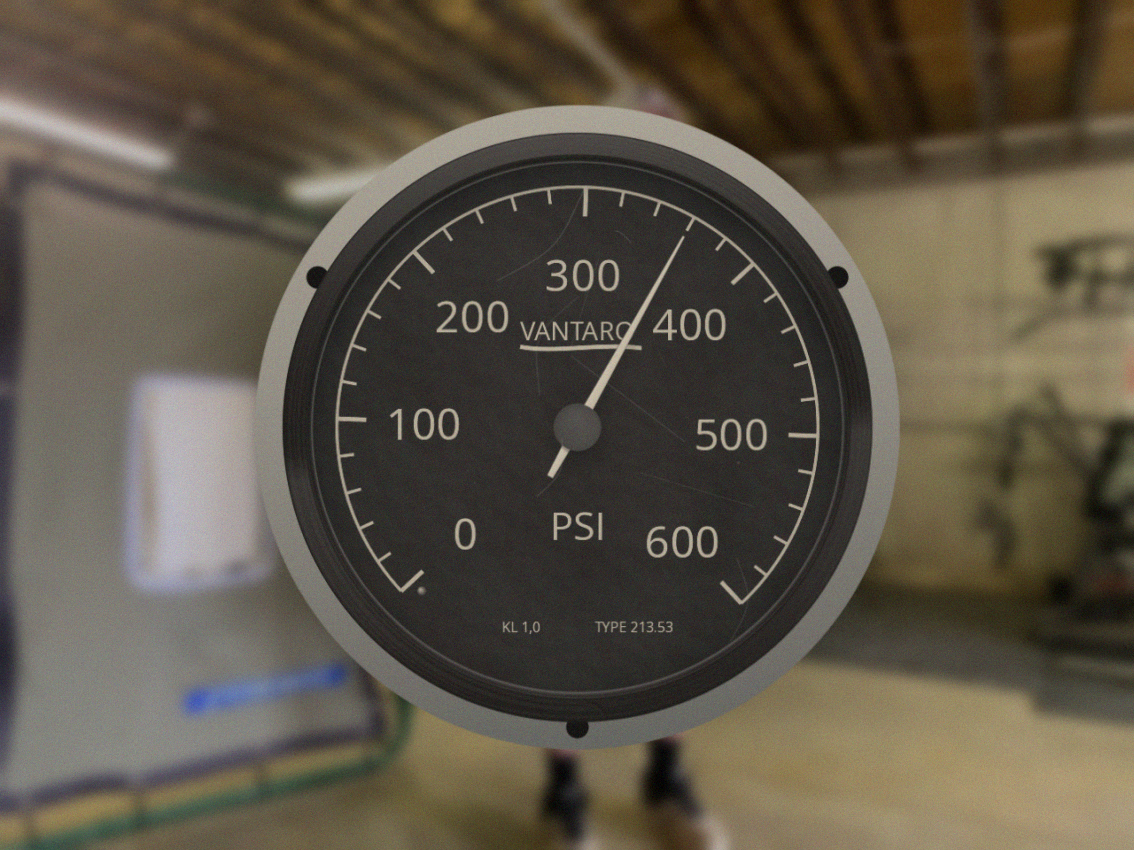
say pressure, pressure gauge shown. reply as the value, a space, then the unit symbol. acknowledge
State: 360 psi
